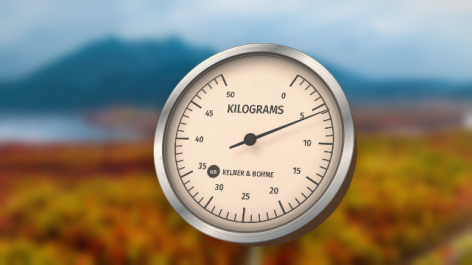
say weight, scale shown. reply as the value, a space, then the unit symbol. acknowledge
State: 6 kg
